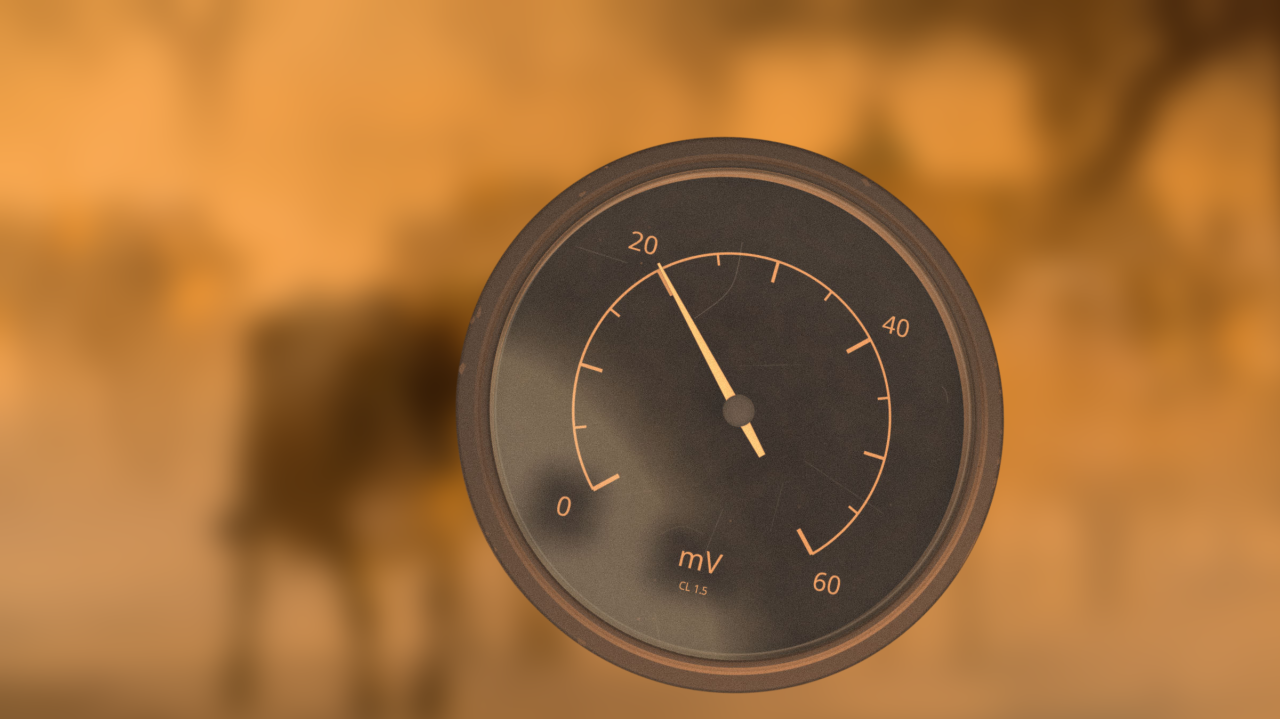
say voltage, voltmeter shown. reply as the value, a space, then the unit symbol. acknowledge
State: 20 mV
